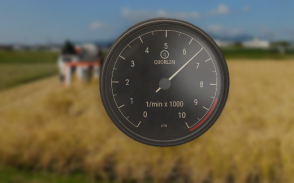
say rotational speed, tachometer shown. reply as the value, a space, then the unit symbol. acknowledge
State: 6500 rpm
